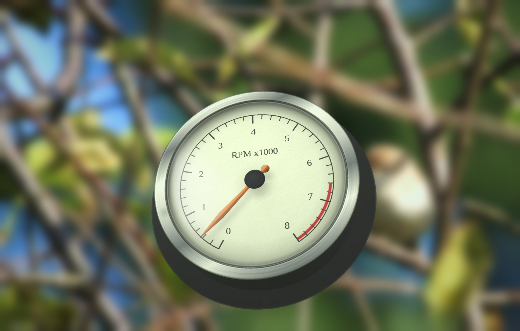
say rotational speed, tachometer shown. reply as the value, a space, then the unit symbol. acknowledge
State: 400 rpm
